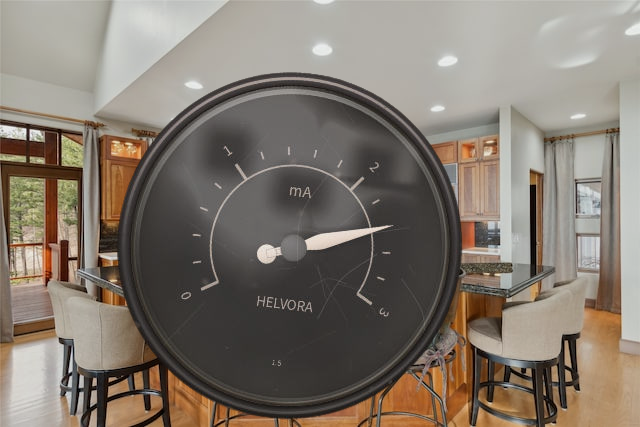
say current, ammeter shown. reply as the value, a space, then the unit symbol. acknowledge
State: 2.4 mA
